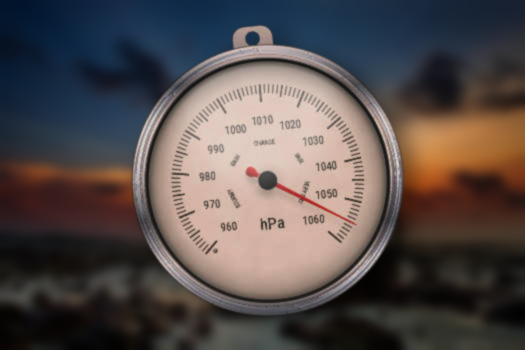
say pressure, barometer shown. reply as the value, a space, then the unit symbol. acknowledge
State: 1055 hPa
